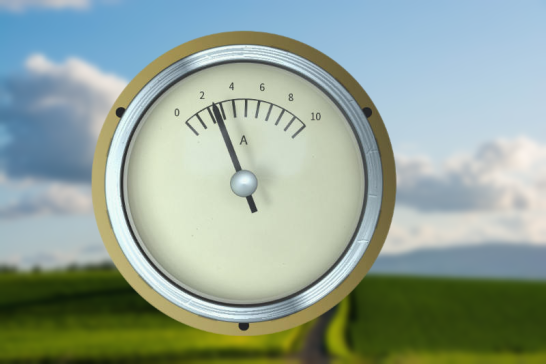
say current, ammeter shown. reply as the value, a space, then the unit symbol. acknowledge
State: 2.5 A
